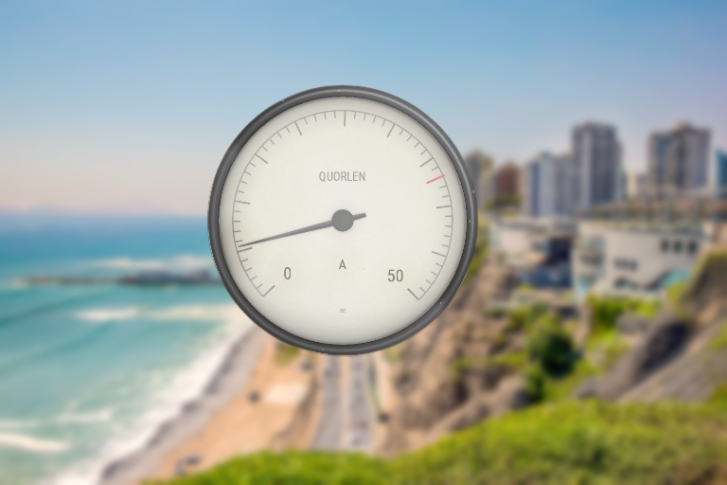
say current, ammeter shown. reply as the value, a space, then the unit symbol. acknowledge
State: 5.5 A
